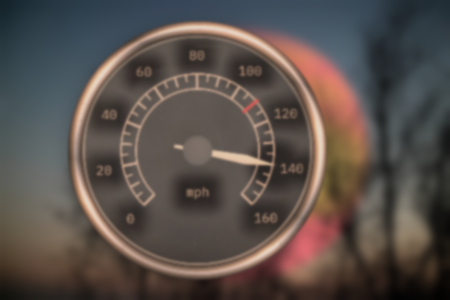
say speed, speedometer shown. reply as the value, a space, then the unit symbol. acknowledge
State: 140 mph
